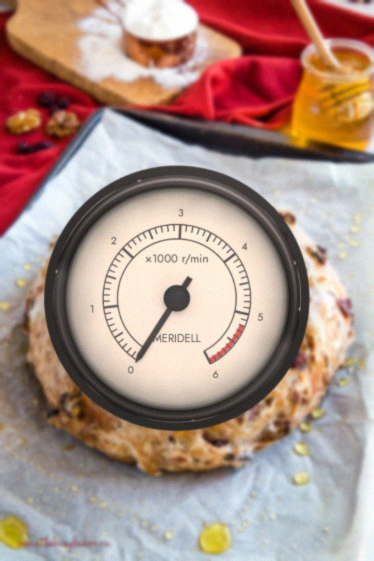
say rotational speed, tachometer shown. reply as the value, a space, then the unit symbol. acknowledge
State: 0 rpm
